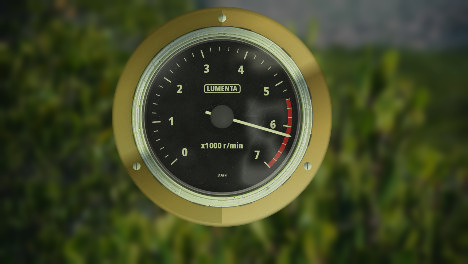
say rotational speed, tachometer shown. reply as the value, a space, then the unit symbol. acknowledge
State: 6200 rpm
